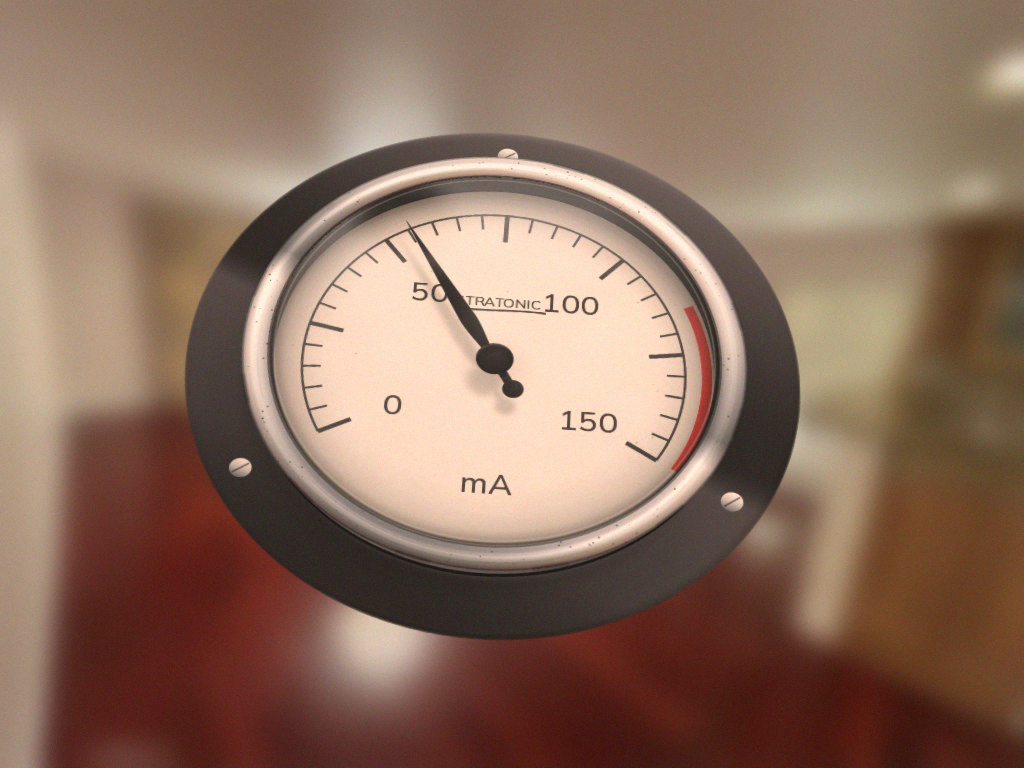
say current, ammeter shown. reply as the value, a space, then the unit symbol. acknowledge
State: 55 mA
